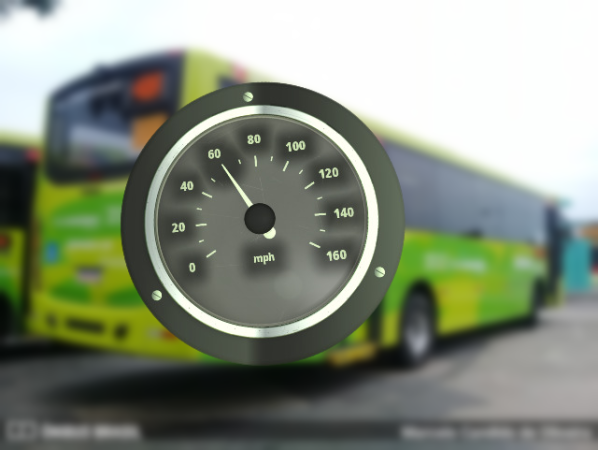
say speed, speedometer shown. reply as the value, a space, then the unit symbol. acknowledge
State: 60 mph
